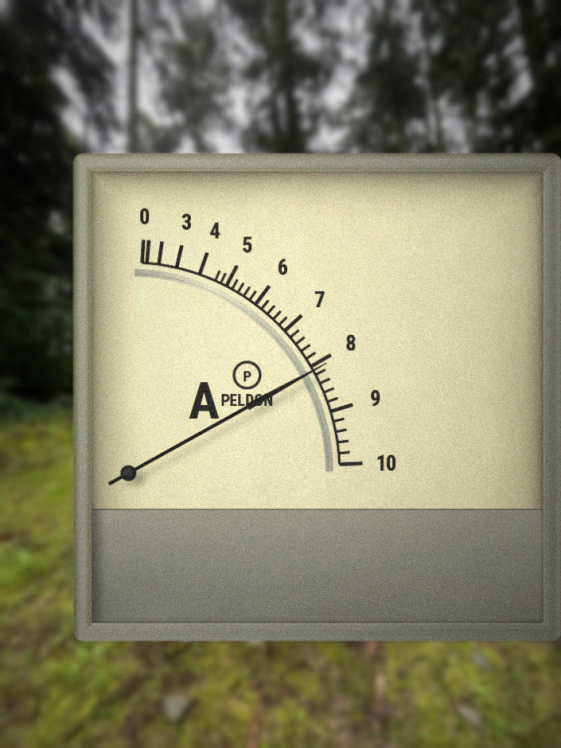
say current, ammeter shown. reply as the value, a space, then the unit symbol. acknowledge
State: 8.1 A
